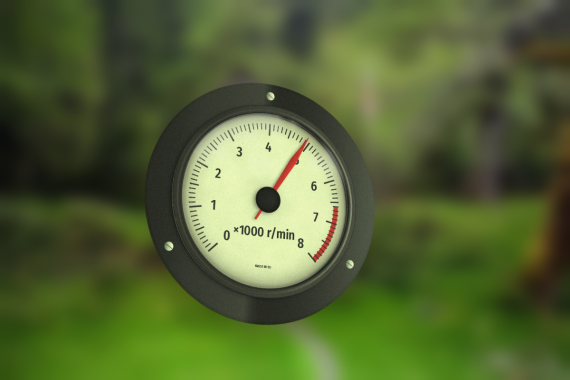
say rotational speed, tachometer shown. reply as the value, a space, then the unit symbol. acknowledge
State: 4900 rpm
